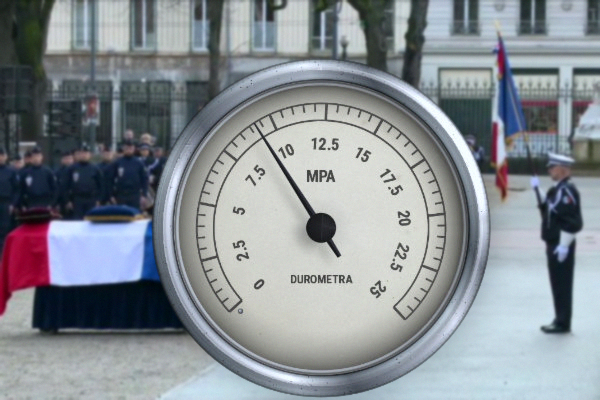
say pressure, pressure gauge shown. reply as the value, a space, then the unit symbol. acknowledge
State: 9.25 MPa
